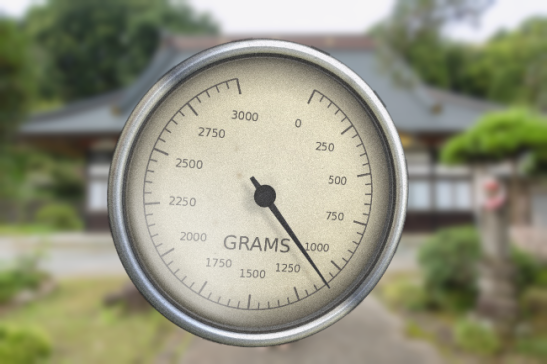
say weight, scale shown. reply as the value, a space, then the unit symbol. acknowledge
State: 1100 g
